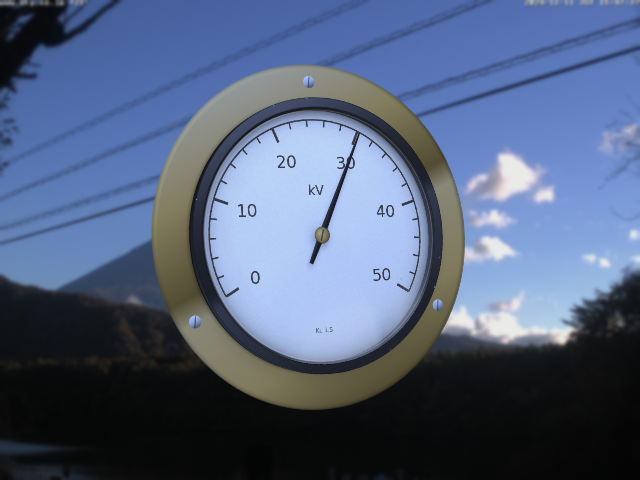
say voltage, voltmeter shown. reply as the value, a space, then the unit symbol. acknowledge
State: 30 kV
